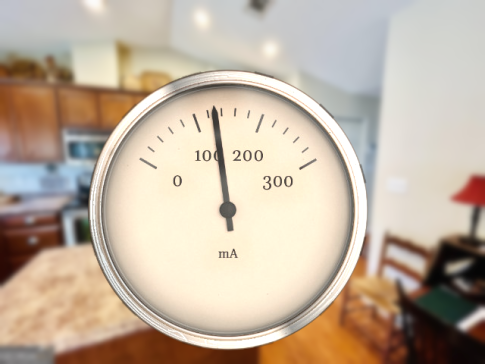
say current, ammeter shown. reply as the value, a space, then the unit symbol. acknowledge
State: 130 mA
